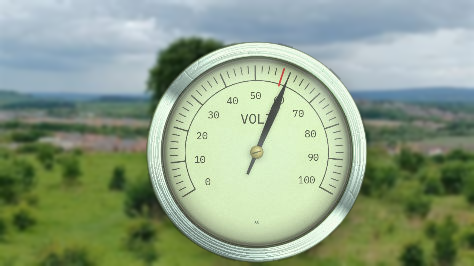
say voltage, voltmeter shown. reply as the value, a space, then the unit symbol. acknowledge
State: 60 V
